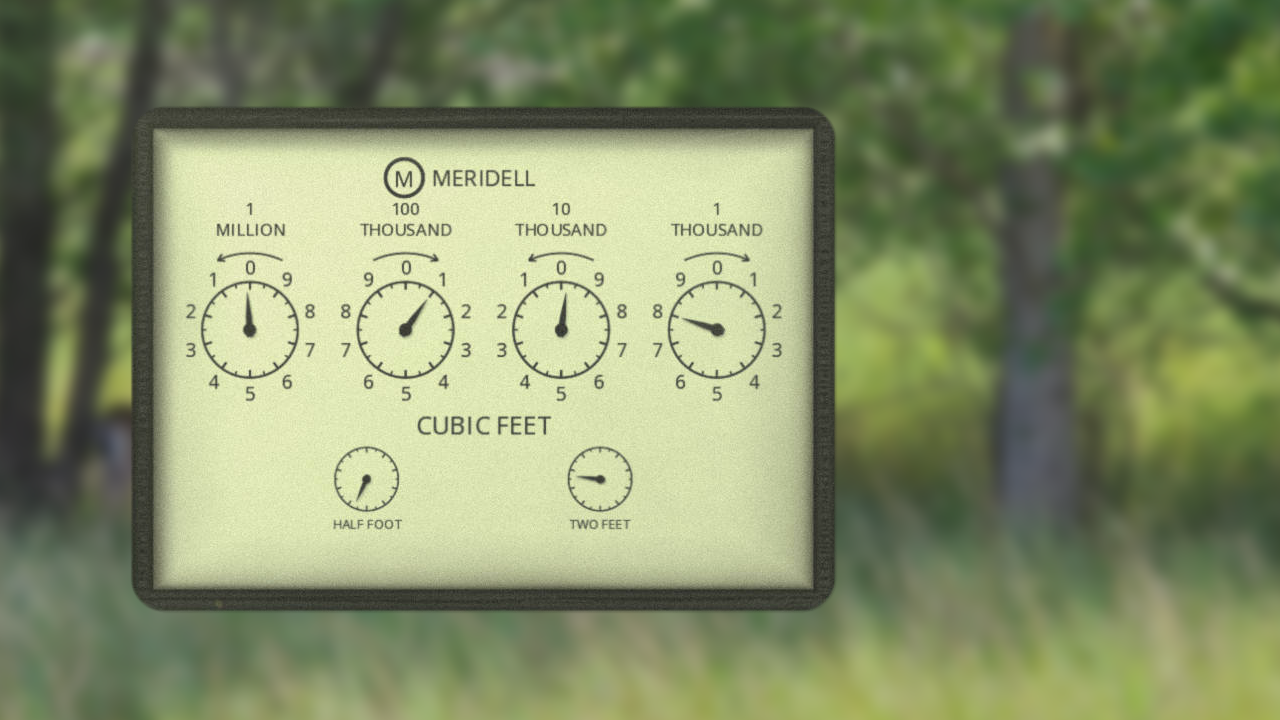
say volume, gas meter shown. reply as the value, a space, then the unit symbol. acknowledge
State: 9800 ft³
